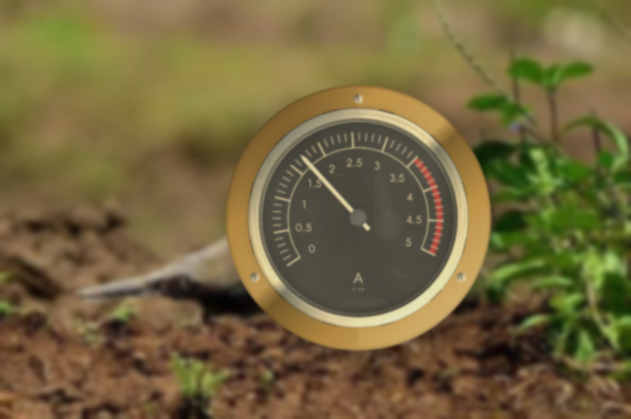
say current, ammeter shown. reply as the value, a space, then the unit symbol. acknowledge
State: 1.7 A
